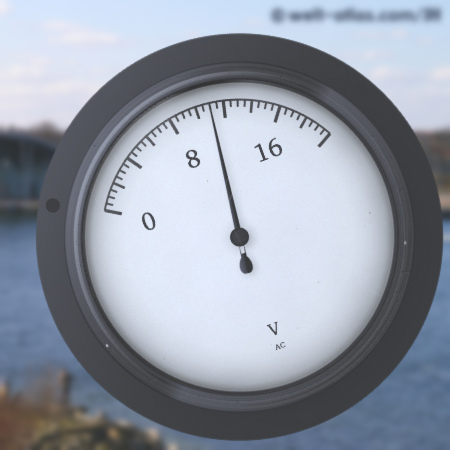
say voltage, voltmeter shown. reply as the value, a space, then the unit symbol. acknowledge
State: 11 V
